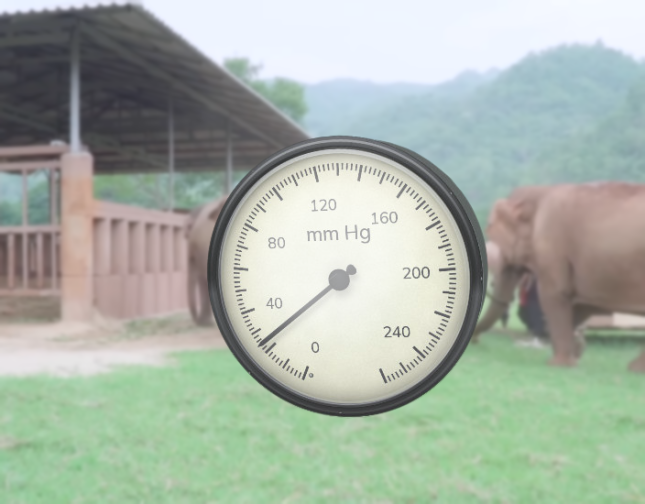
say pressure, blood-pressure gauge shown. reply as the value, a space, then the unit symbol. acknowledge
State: 24 mmHg
